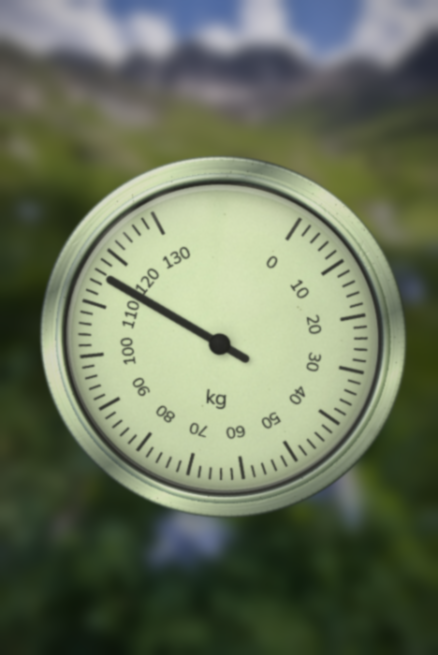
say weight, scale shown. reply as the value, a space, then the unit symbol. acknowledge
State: 116 kg
